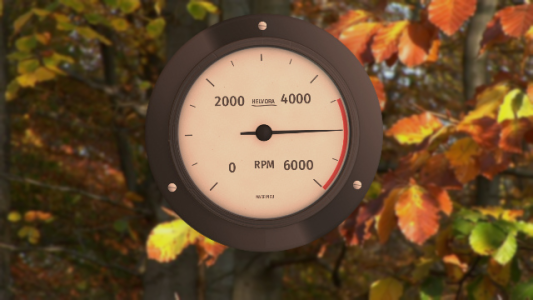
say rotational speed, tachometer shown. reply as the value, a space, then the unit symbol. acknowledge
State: 5000 rpm
